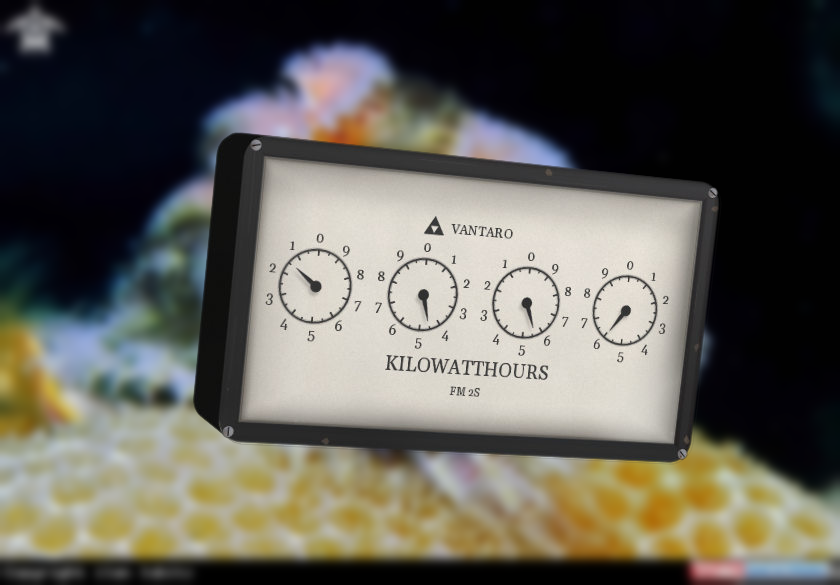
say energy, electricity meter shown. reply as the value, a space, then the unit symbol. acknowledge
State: 1456 kWh
